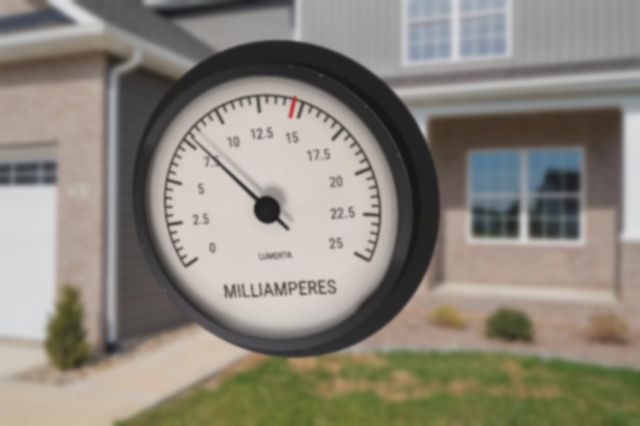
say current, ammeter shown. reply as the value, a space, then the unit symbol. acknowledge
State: 8 mA
